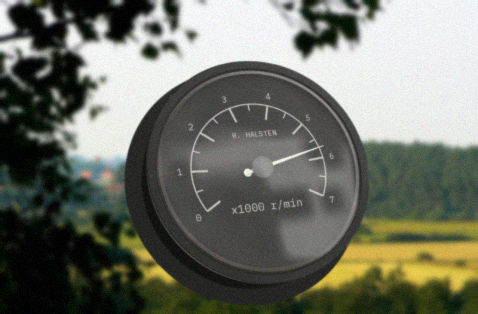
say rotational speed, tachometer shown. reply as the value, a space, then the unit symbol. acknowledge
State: 5750 rpm
